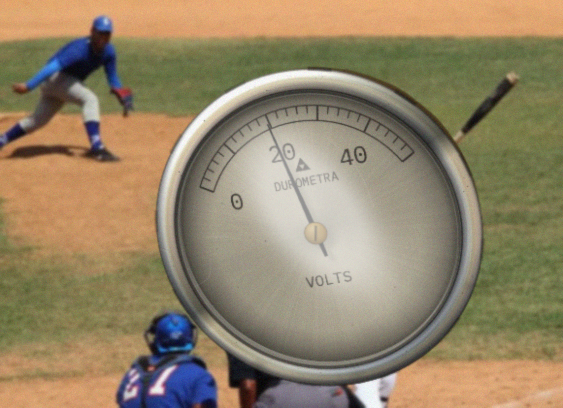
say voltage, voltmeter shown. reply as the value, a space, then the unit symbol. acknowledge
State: 20 V
